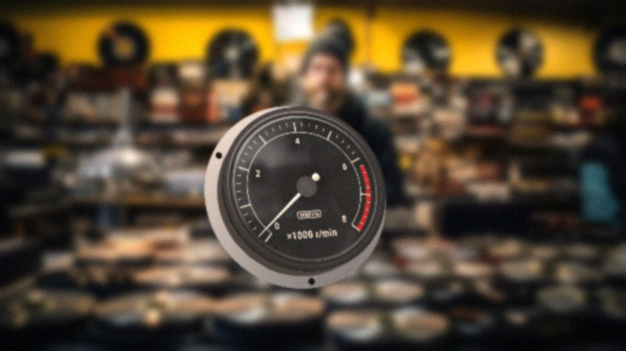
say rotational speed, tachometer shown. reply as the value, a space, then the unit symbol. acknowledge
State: 200 rpm
